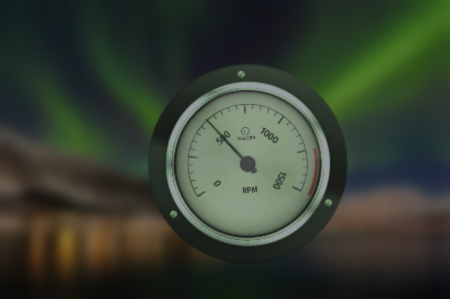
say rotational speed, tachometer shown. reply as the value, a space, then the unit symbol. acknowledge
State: 500 rpm
